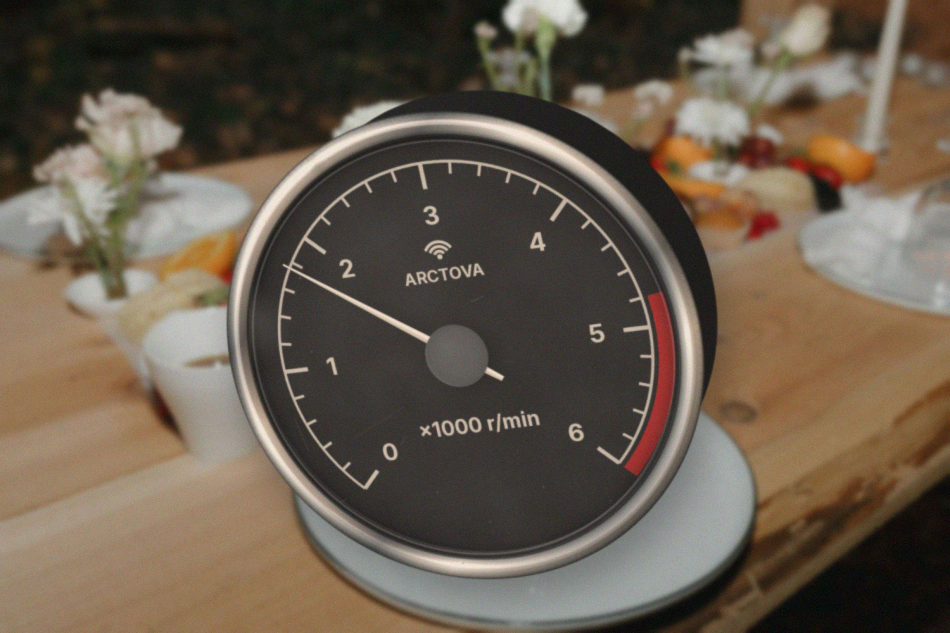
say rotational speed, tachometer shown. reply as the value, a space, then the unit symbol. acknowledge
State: 1800 rpm
